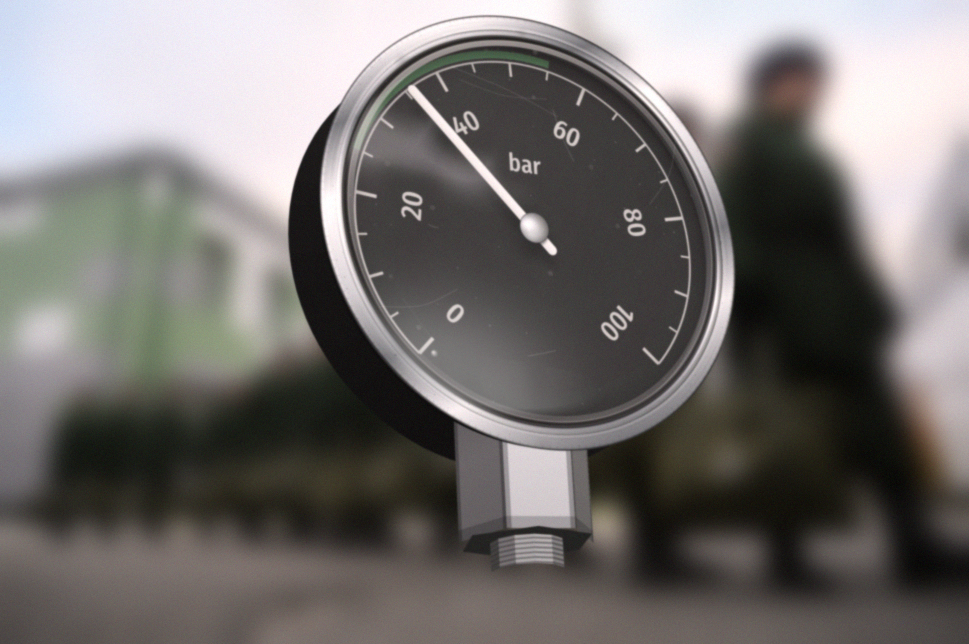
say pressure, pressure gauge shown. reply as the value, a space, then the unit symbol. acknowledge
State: 35 bar
